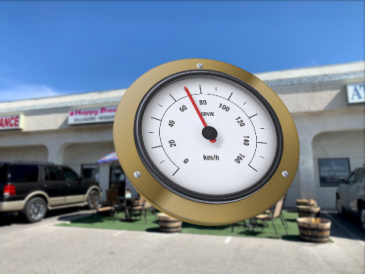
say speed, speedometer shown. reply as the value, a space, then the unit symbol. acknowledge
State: 70 km/h
